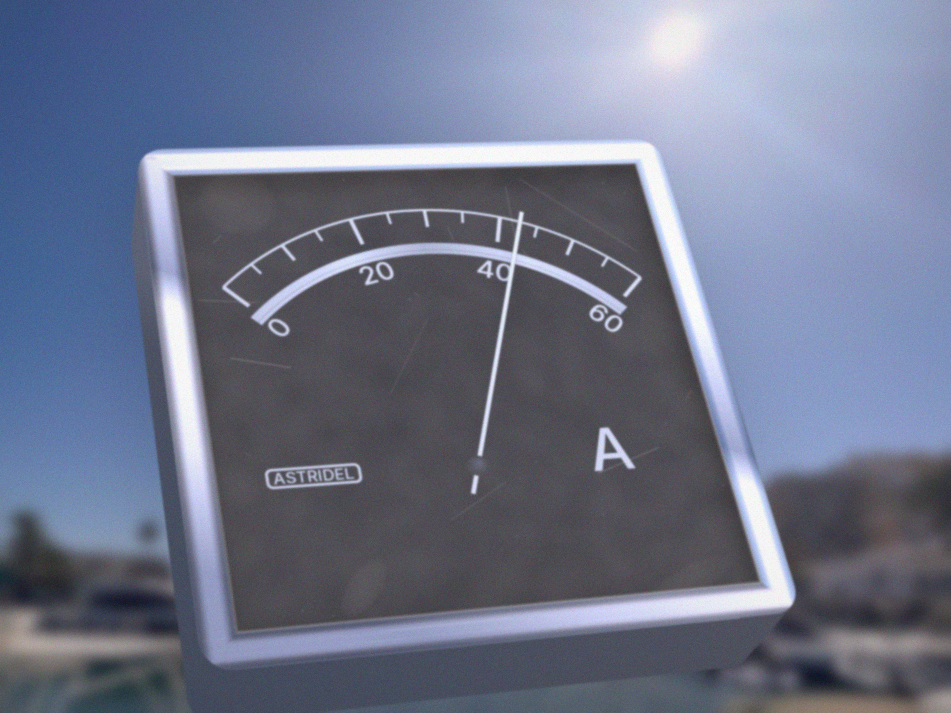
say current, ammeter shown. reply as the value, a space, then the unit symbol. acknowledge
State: 42.5 A
